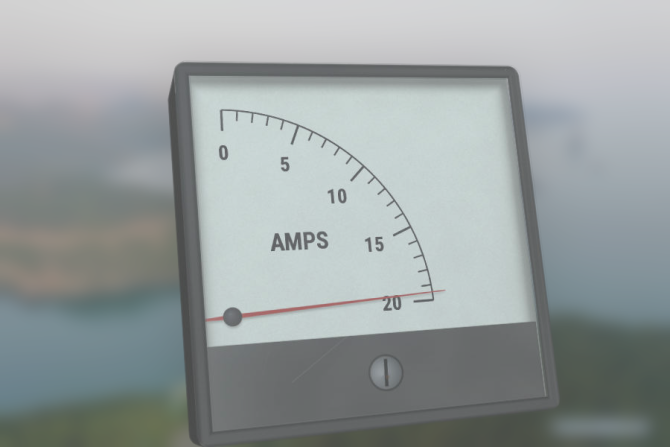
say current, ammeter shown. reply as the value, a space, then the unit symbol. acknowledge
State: 19.5 A
